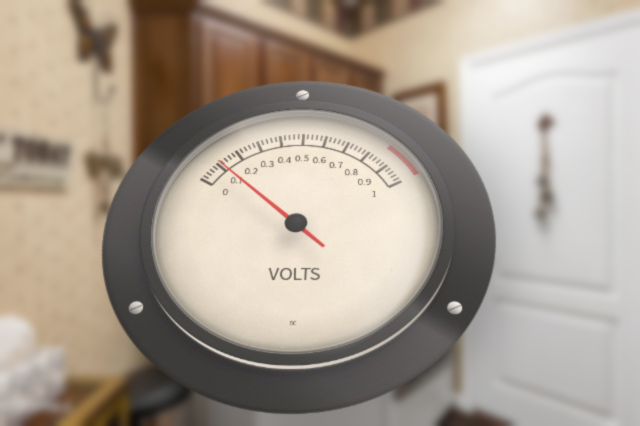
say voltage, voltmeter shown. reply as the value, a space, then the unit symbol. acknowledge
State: 0.1 V
